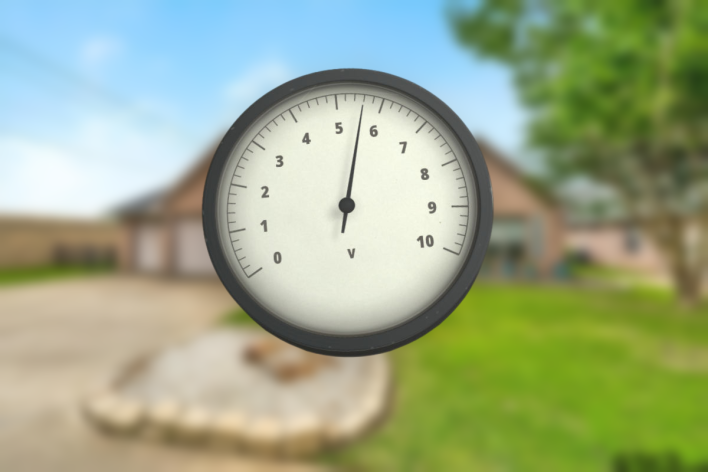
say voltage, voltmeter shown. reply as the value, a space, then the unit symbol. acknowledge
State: 5.6 V
